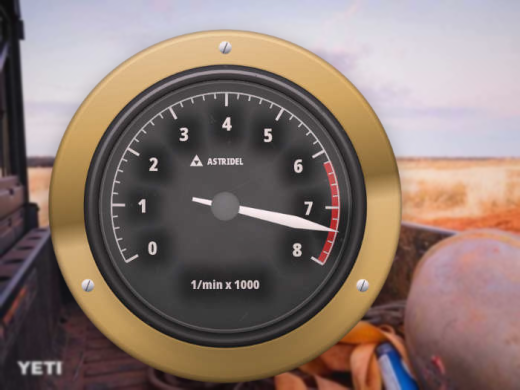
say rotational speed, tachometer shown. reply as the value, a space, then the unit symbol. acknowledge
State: 7400 rpm
